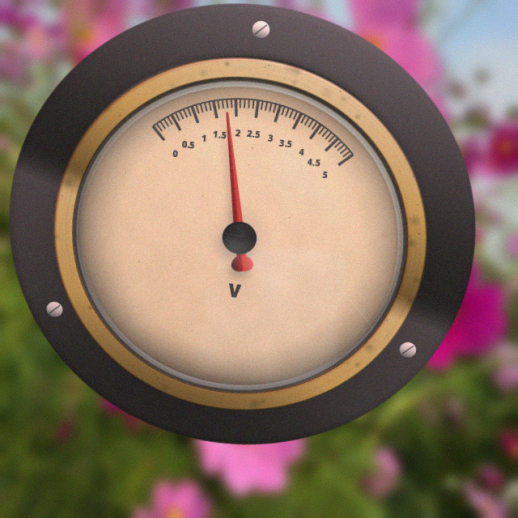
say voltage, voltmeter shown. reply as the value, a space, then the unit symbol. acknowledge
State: 1.8 V
